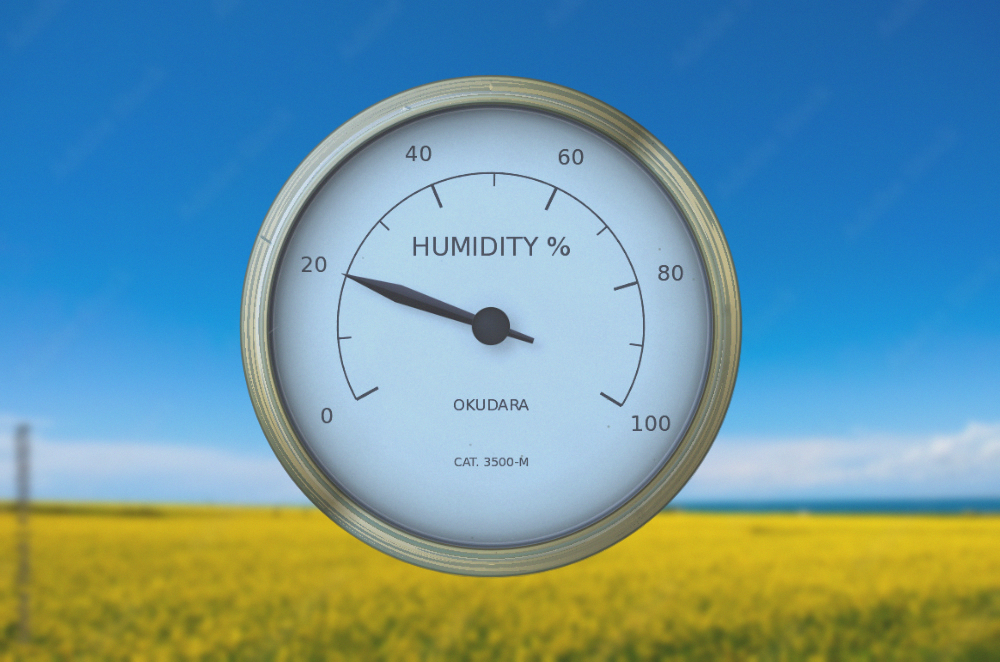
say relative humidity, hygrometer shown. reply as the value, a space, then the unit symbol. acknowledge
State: 20 %
